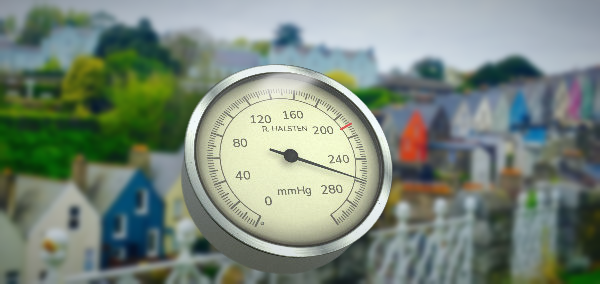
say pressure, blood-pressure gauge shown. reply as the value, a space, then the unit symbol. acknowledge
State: 260 mmHg
